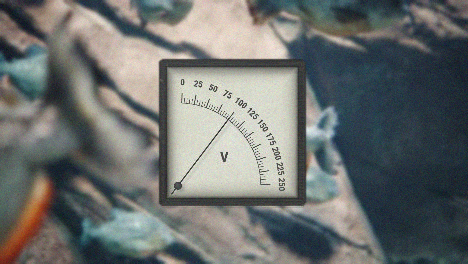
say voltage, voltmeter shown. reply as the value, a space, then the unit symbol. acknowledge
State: 100 V
